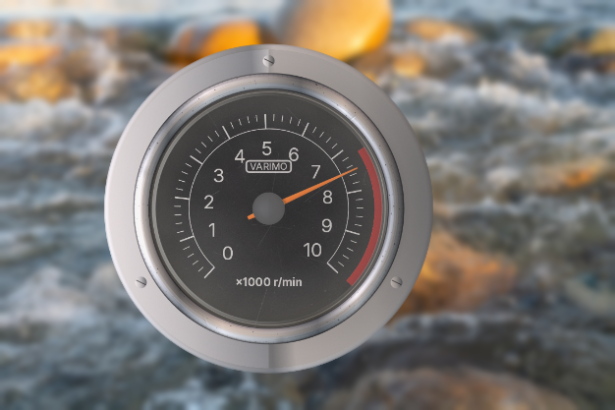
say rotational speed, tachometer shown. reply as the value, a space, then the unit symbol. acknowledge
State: 7500 rpm
